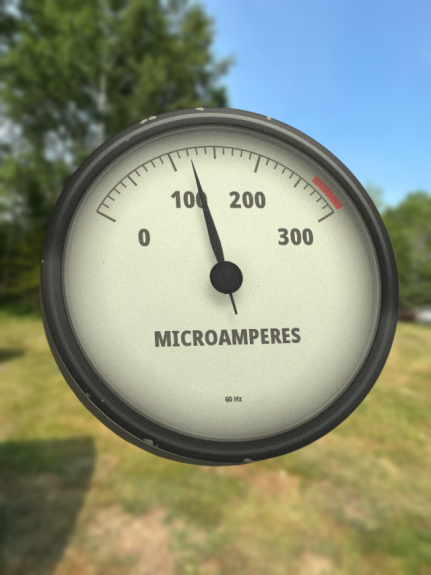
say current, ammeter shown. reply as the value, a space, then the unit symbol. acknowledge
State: 120 µA
